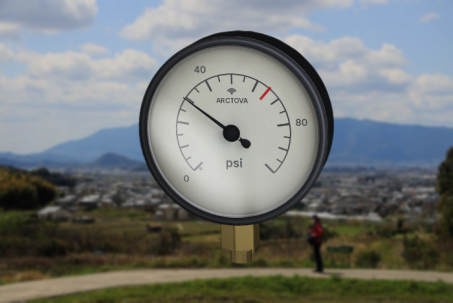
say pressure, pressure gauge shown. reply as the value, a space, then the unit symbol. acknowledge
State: 30 psi
